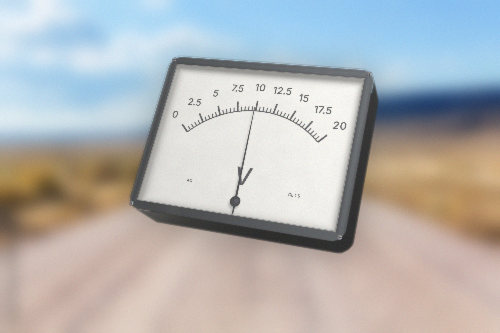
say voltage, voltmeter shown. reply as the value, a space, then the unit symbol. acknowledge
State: 10 V
